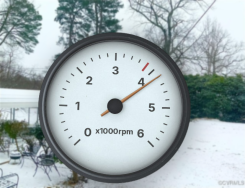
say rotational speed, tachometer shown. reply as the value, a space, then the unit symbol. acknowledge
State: 4200 rpm
